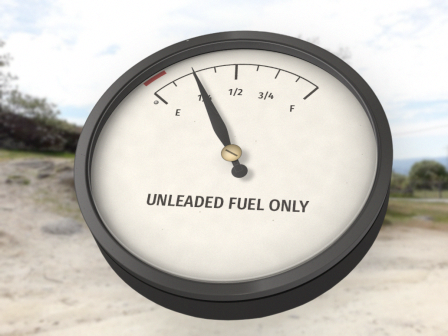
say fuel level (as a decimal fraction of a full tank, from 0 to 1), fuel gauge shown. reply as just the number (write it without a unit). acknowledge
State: 0.25
